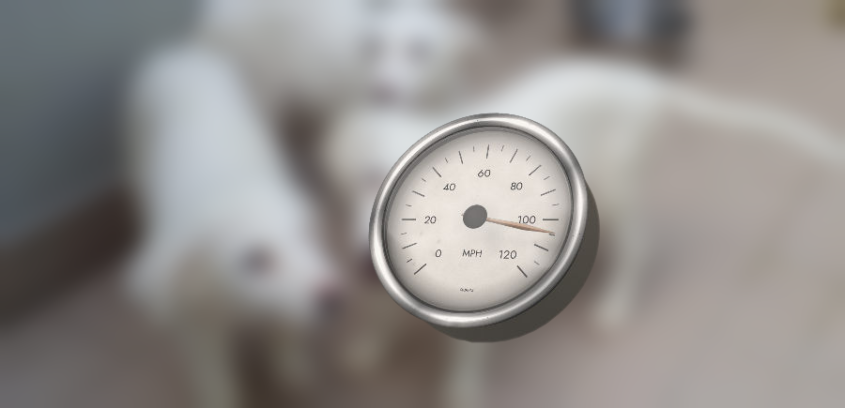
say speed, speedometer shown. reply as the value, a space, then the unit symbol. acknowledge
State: 105 mph
